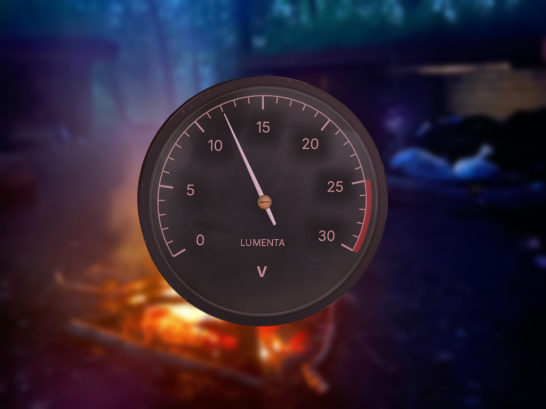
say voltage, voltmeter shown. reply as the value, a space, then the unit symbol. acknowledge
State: 12 V
